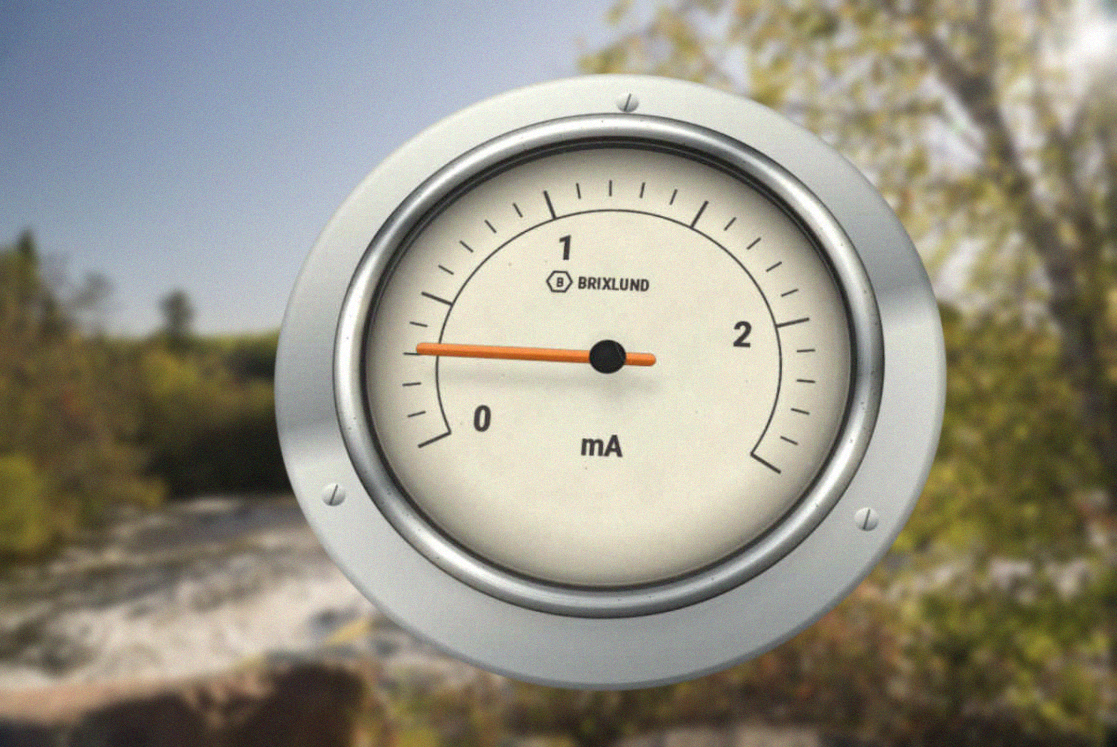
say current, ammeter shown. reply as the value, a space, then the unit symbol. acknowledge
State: 0.3 mA
